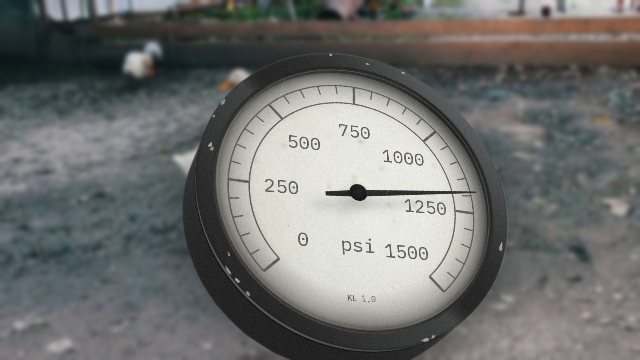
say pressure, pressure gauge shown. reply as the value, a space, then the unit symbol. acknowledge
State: 1200 psi
